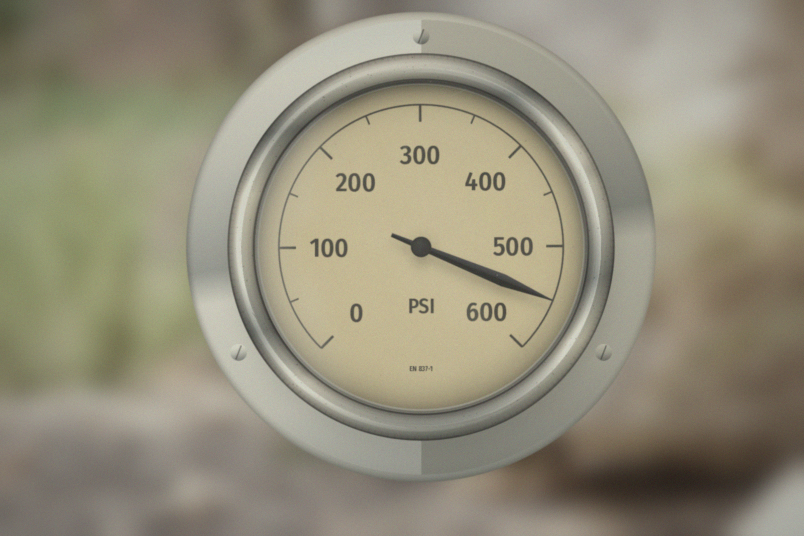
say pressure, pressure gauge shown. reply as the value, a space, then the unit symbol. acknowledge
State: 550 psi
